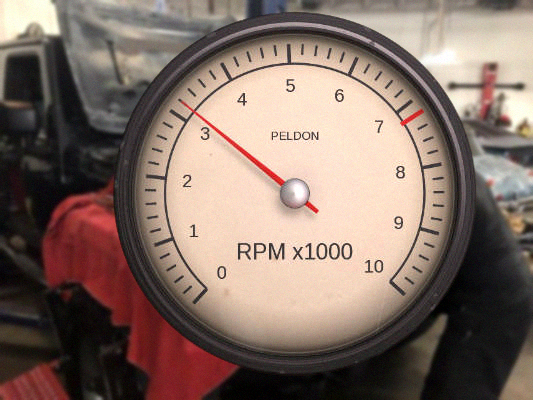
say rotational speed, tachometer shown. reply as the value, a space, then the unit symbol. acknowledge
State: 3200 rpm
